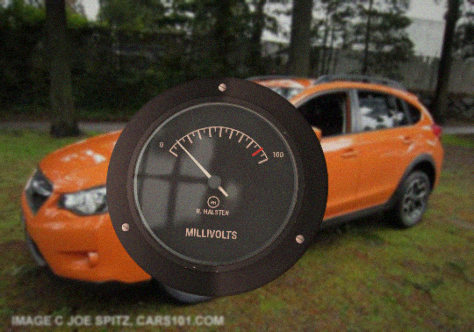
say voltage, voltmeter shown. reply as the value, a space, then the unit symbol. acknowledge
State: 10 mV
